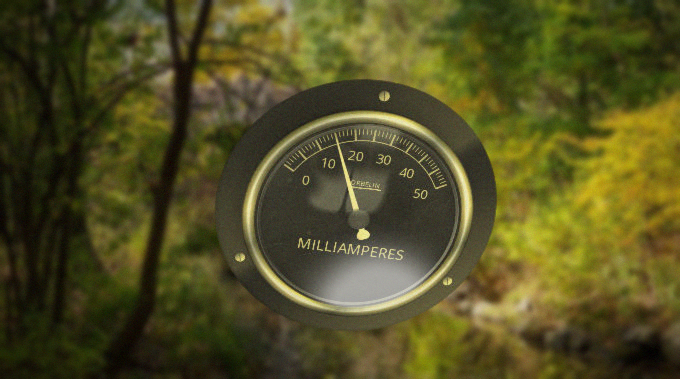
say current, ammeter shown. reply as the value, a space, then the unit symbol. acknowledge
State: 15 mA
